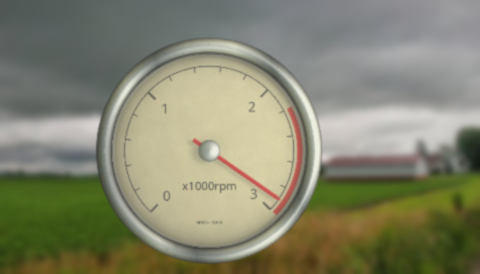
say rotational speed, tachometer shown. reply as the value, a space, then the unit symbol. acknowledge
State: 2900 rpm
